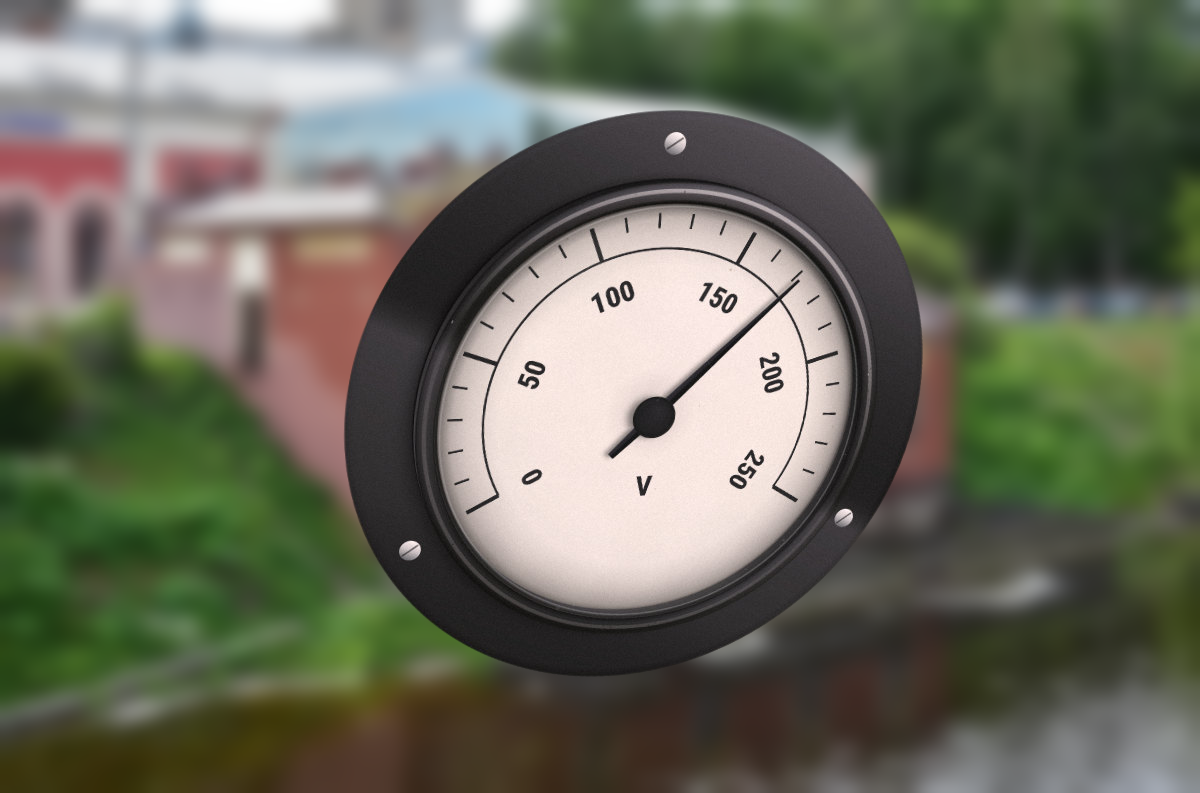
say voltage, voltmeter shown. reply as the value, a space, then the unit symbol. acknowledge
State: 170 V
